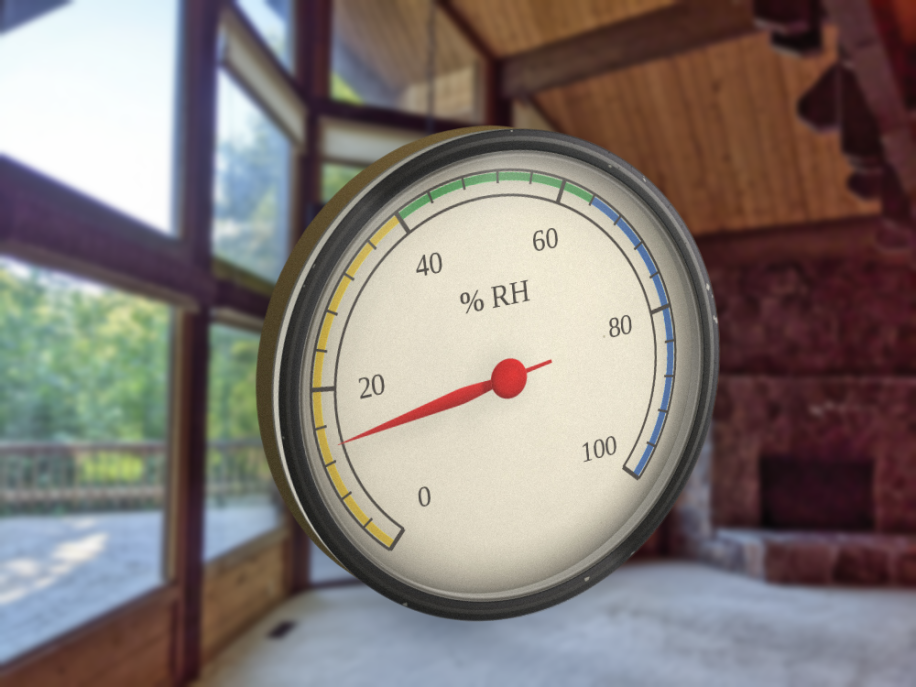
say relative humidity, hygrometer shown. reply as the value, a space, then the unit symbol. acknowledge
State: 14 %
